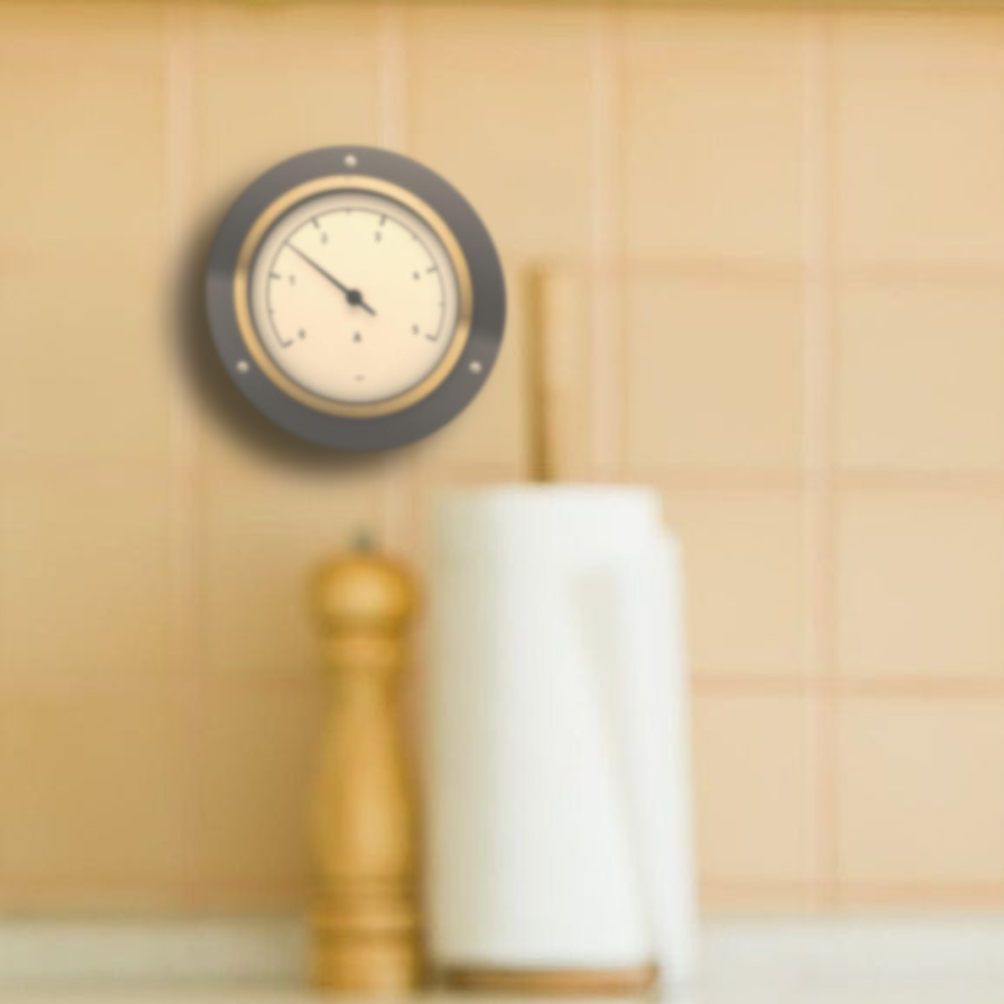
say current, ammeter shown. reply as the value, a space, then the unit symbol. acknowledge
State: 1.5 A
